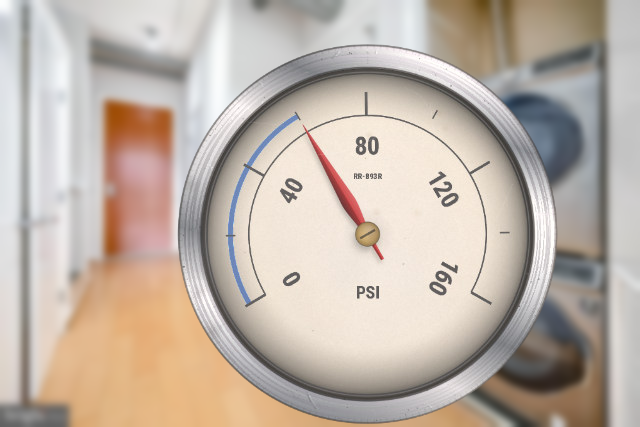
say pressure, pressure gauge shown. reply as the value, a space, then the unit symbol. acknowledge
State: 60 psi
